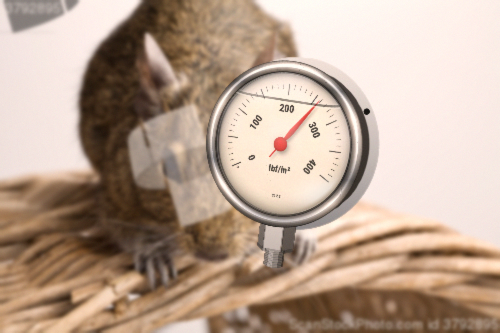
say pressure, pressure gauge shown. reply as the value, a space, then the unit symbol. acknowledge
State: 260 psi
